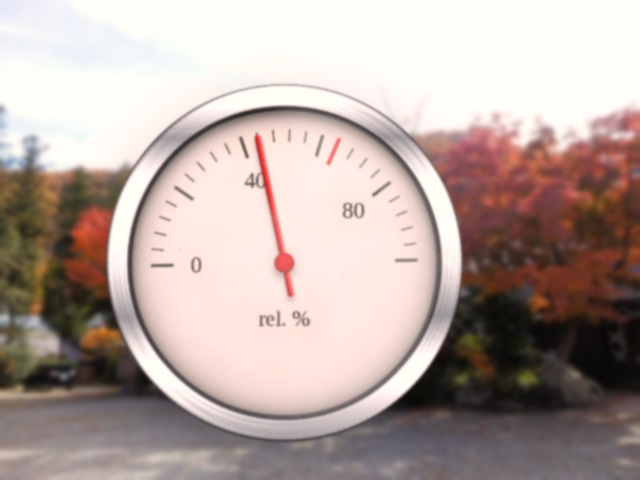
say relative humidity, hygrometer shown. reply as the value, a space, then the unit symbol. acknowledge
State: 44 %
